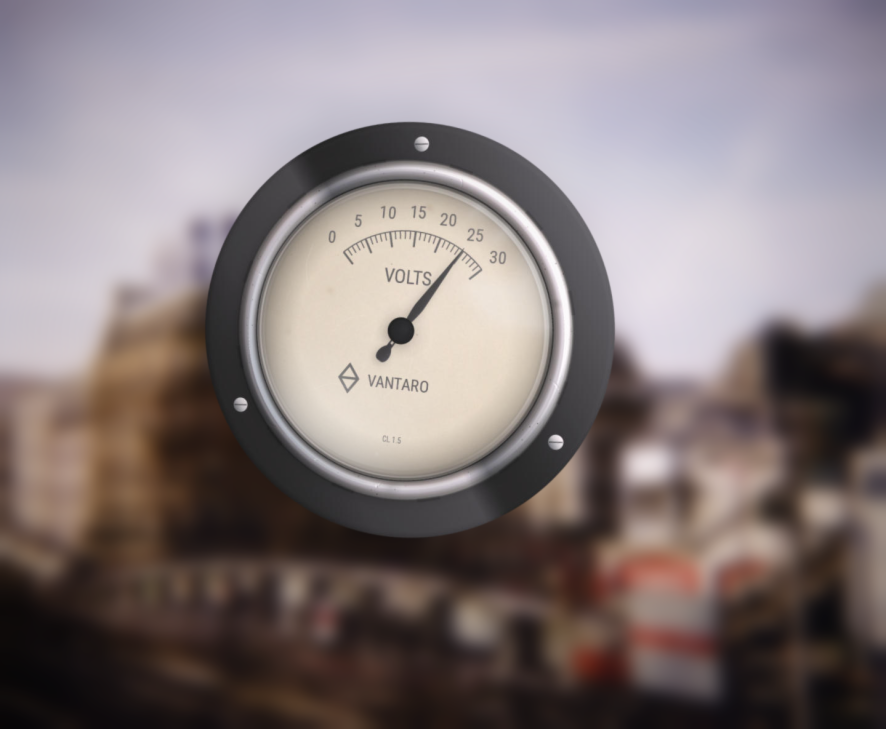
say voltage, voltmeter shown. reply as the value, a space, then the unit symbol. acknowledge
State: 25 V
